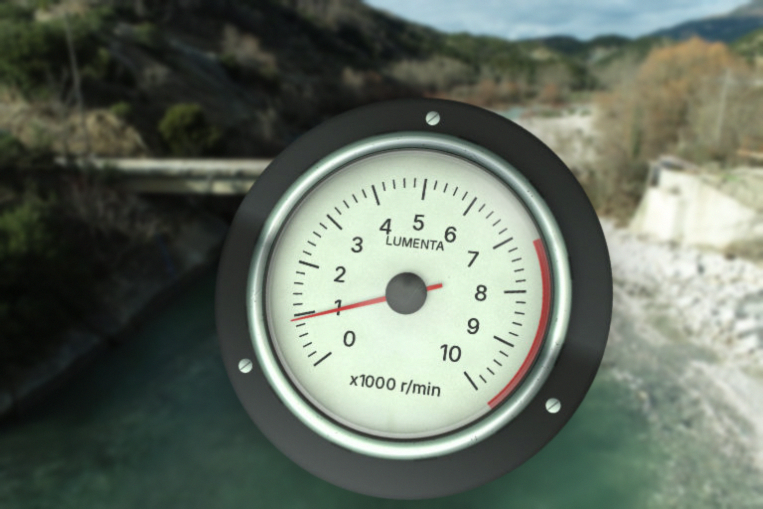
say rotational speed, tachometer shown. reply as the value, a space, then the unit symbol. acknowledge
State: 900 rpm
